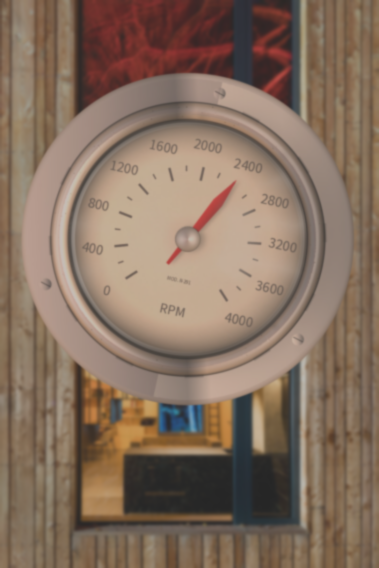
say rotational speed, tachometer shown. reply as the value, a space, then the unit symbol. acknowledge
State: 2400 rpm
